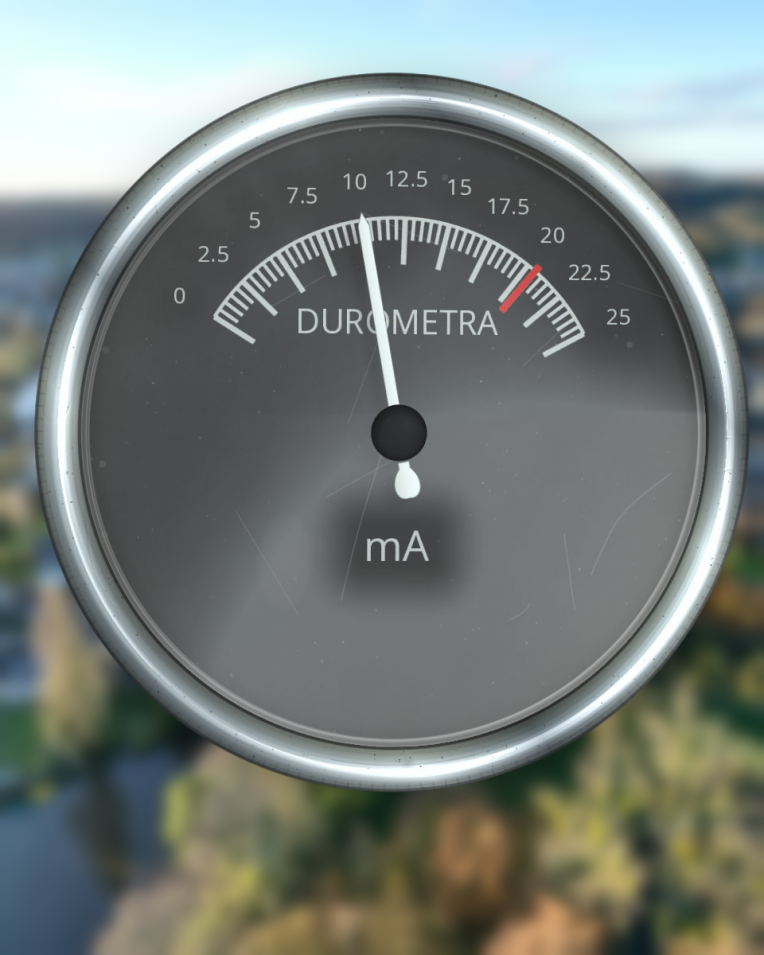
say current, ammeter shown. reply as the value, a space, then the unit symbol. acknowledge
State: 10 mA
